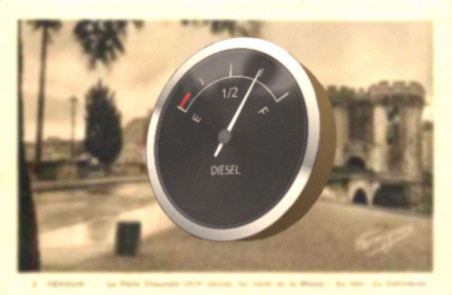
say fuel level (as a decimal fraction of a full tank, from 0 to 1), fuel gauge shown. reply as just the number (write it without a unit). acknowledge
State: 0.75
